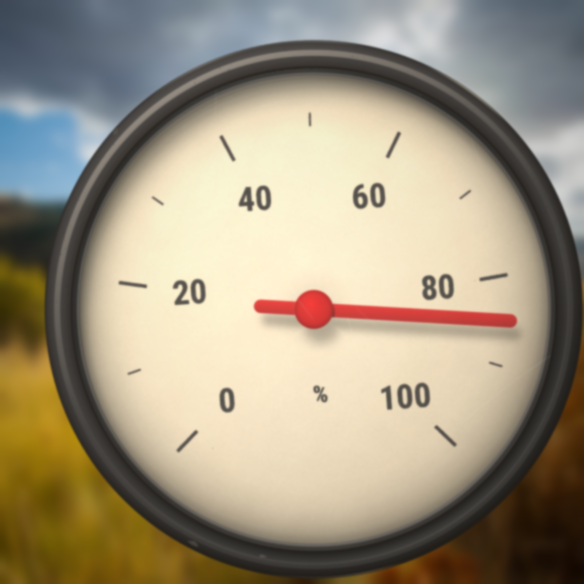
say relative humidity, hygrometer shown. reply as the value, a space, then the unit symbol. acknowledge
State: 85 %
